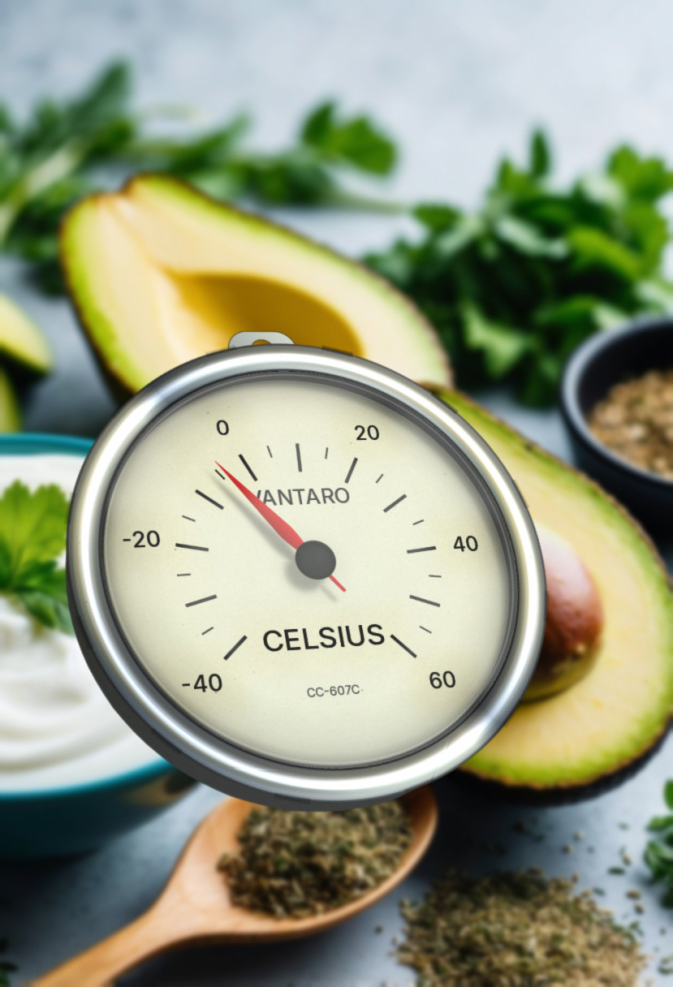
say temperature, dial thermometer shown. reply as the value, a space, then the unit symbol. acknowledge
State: -5 °C
